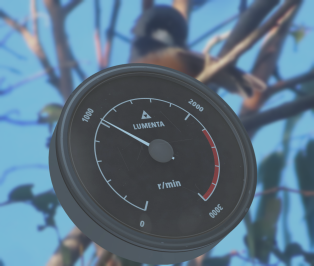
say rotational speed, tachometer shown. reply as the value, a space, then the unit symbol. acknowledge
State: 1000 rpm
